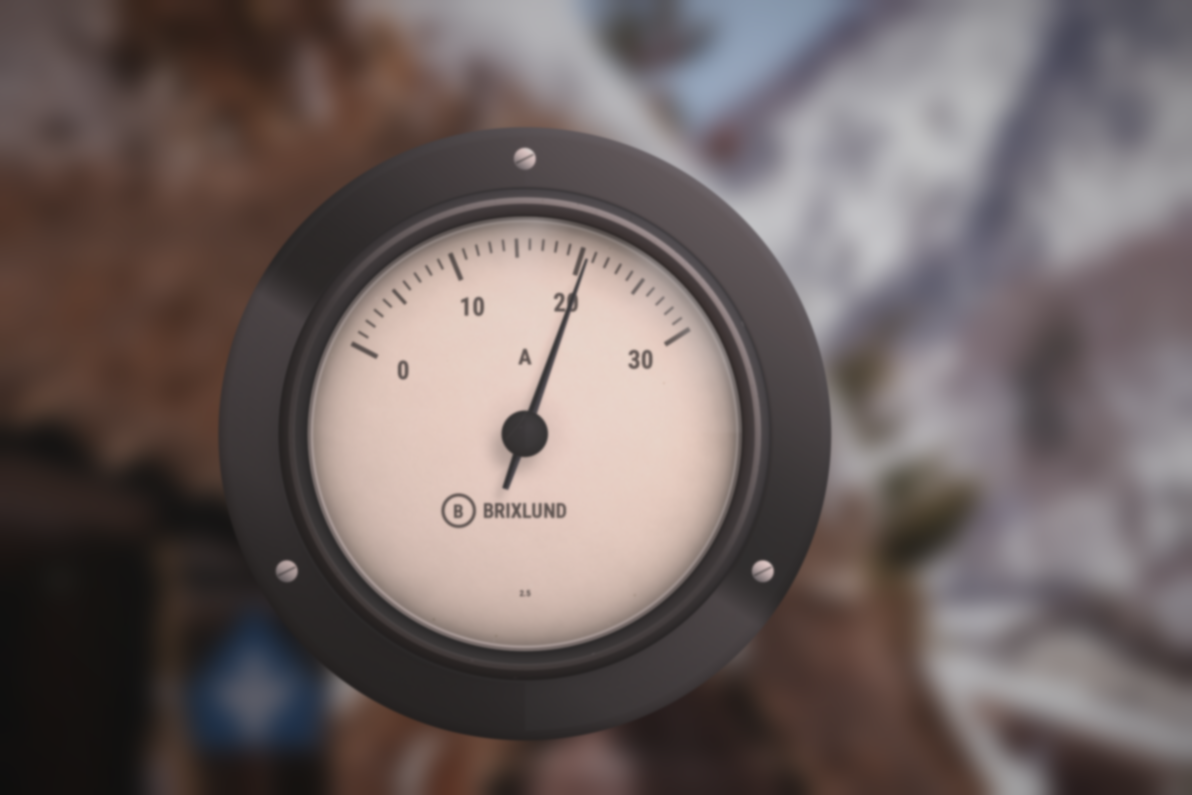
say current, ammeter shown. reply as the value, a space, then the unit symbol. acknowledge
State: 20.5 A
